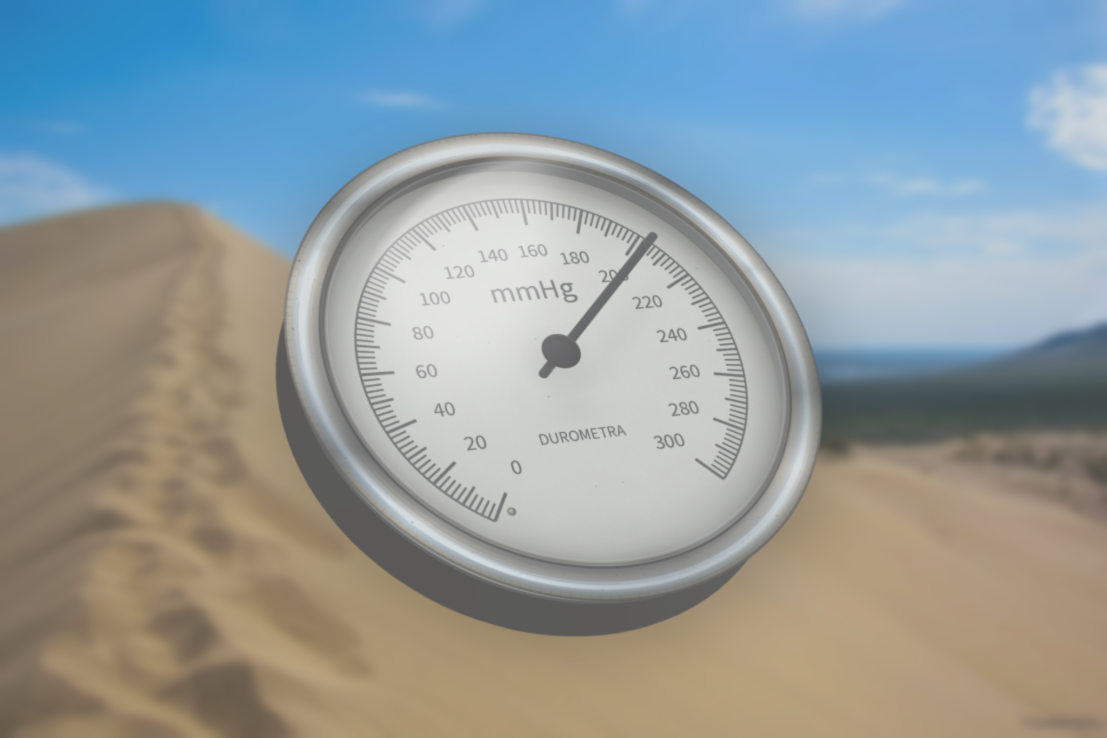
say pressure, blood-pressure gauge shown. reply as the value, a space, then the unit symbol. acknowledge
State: 204 mmHg
